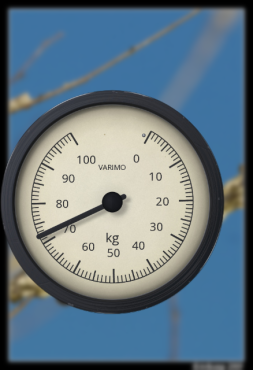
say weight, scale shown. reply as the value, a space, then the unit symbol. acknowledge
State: 72 kg
